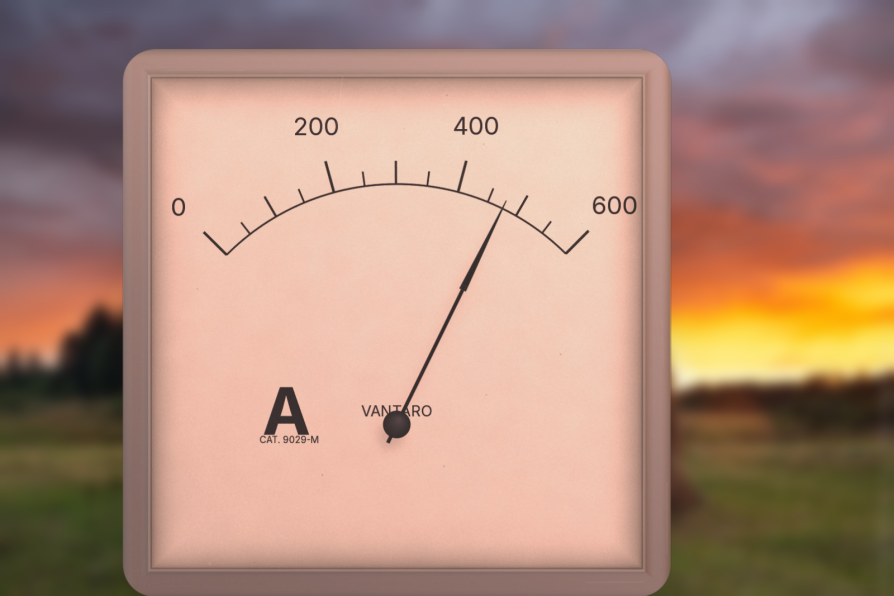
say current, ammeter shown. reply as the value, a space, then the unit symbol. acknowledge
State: 475 A
